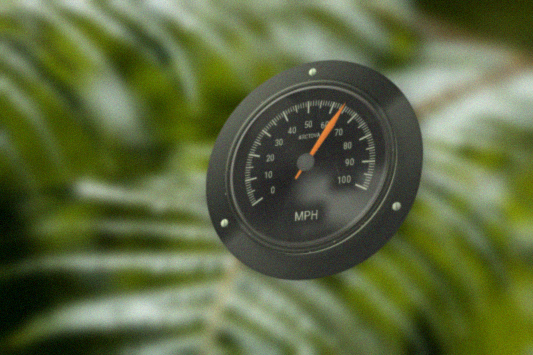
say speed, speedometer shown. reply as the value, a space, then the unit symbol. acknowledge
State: 65 mph
